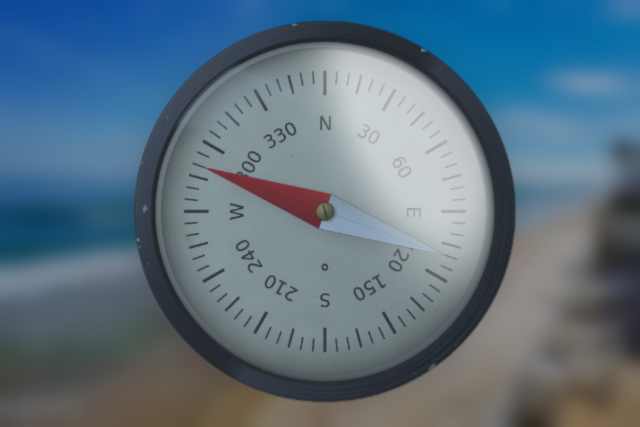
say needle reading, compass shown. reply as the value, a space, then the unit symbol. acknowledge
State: 290 °
